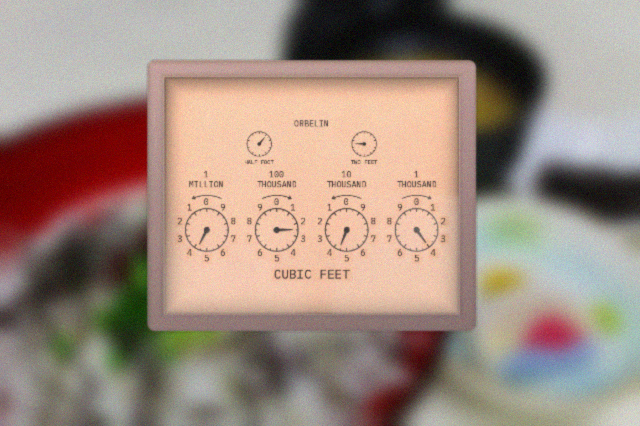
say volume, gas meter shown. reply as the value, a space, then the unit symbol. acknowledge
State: 424400 ft³
